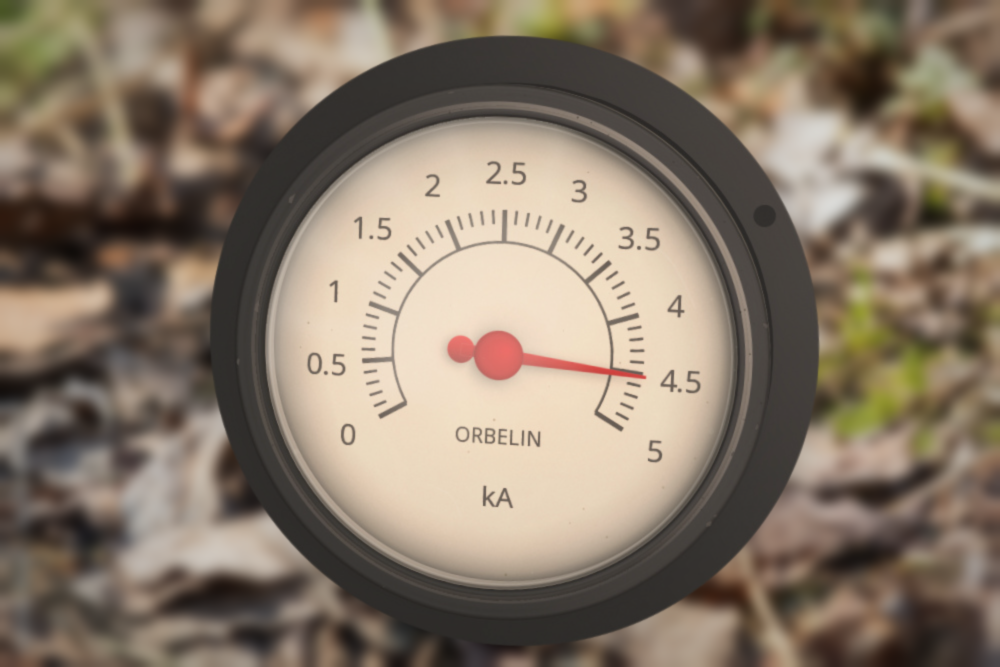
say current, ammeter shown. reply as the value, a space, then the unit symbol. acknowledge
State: 4.5 kA
